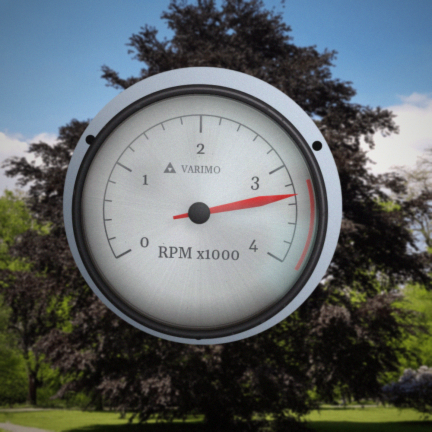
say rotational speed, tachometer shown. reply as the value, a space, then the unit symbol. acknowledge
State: 3300 rpm
